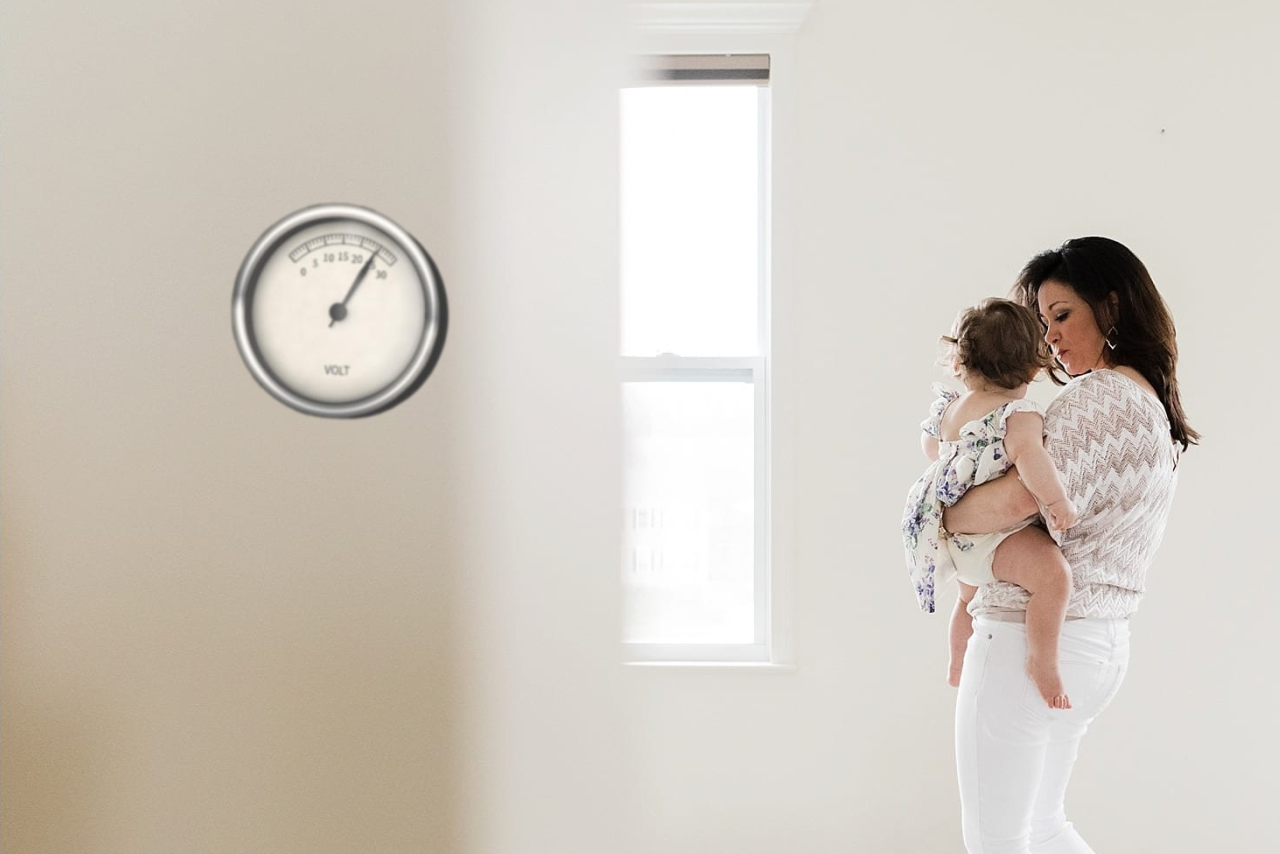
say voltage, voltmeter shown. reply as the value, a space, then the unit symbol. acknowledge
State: 25 V
